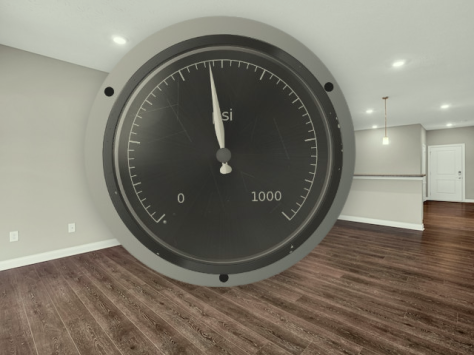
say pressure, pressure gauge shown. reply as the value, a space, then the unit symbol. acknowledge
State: 470 psi
